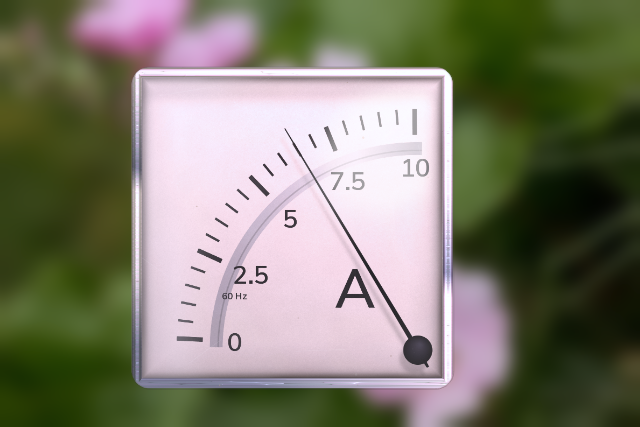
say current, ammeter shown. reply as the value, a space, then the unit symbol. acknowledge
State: 6.5 A
